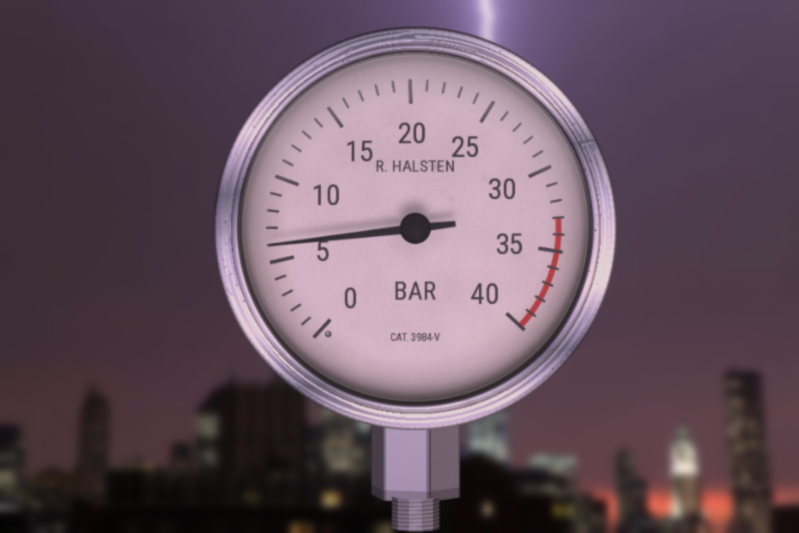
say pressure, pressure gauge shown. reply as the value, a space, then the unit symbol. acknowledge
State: 6 bar
